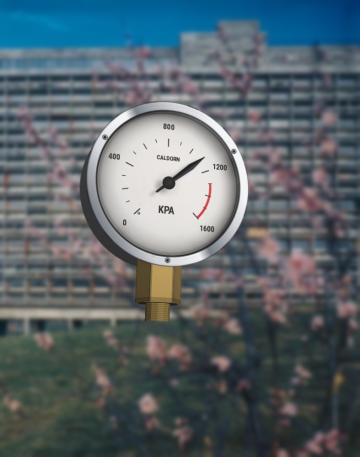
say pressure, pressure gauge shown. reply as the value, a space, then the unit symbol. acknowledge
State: 1100 kPa
